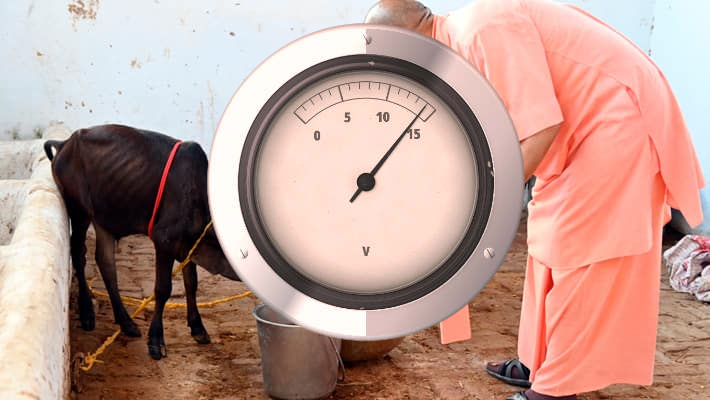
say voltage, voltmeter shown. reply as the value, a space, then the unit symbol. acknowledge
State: 14 V
